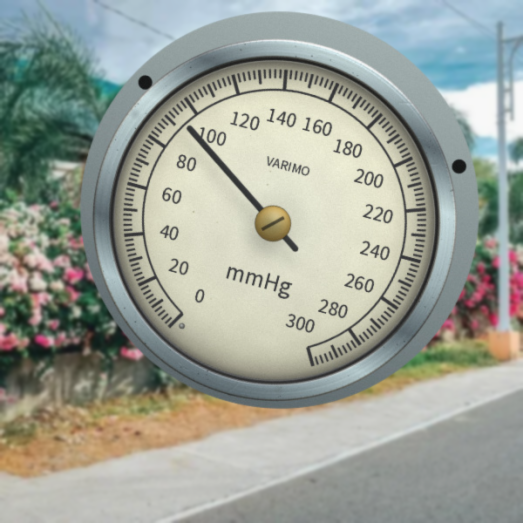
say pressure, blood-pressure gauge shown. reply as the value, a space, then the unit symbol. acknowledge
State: 94 mmHg
